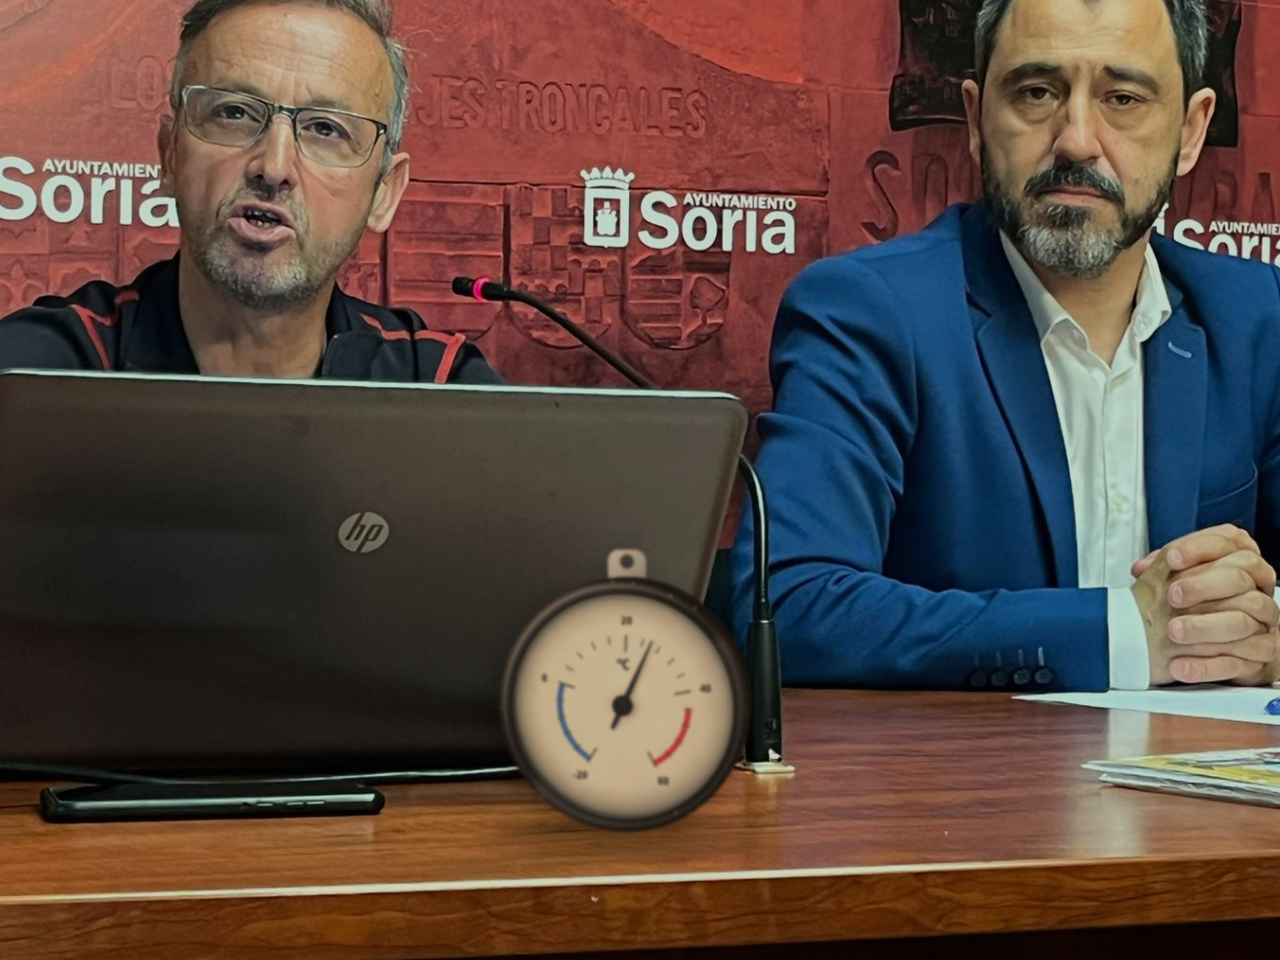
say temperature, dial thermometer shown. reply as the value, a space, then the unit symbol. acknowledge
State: 26 °C
